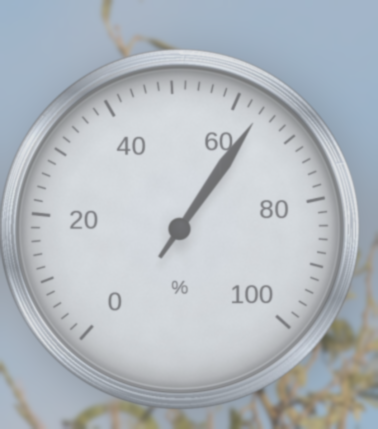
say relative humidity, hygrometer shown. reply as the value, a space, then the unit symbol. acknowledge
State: 64 %
